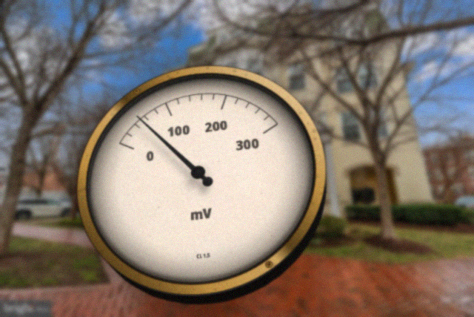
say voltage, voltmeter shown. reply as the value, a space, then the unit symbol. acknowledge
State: 50 mV
